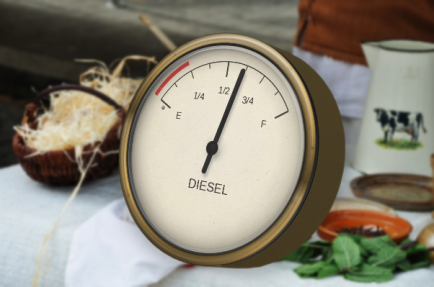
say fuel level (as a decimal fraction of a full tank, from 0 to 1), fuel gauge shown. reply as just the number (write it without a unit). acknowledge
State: 0.625
